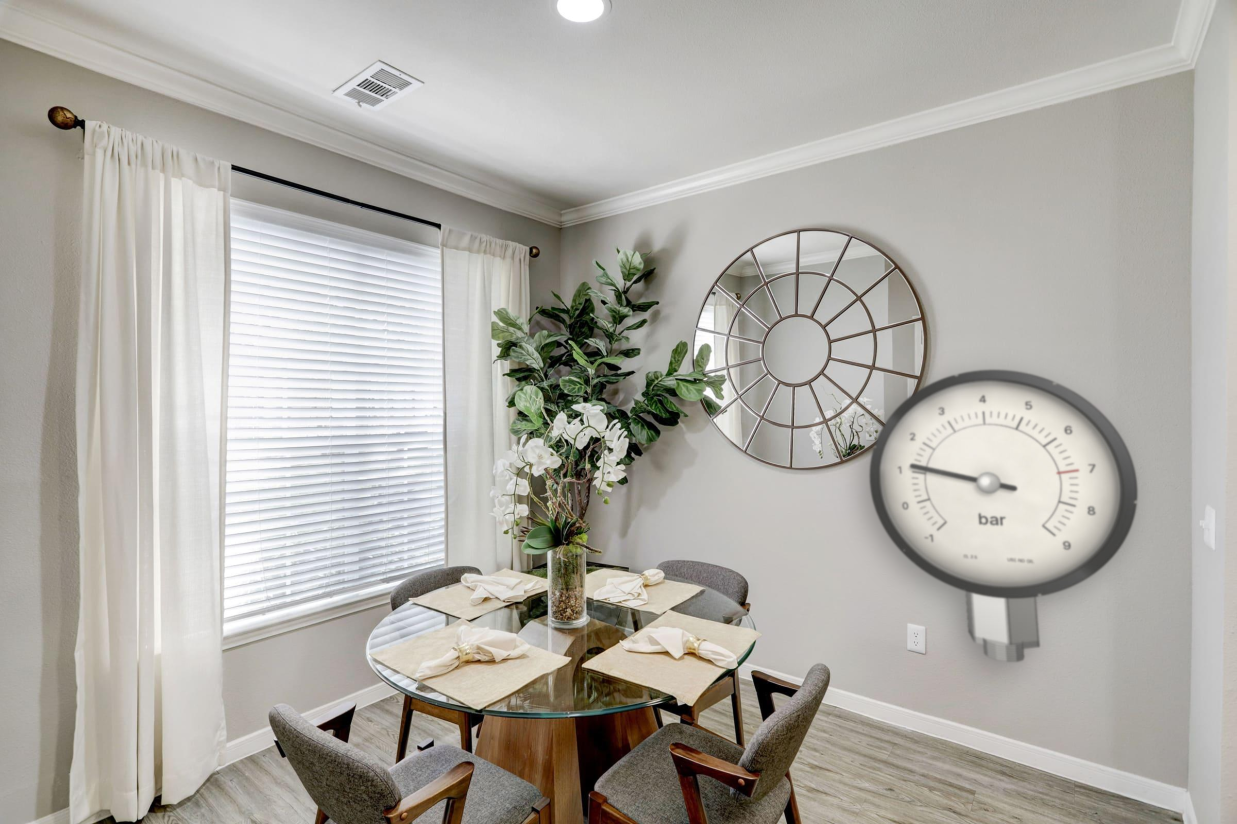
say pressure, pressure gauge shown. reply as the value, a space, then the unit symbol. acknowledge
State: 1.2 bar
